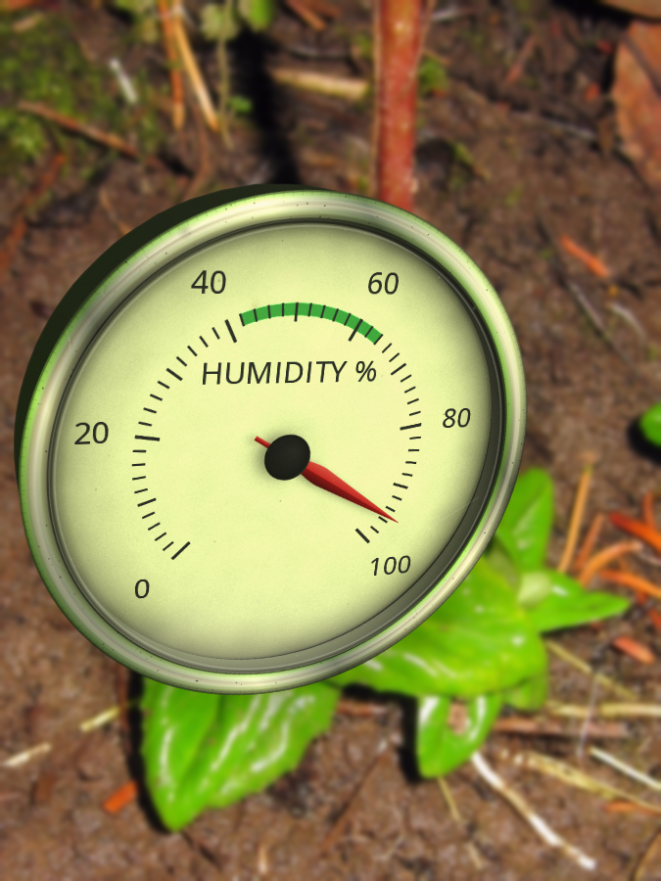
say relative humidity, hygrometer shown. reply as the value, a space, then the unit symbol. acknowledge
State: 95 %
